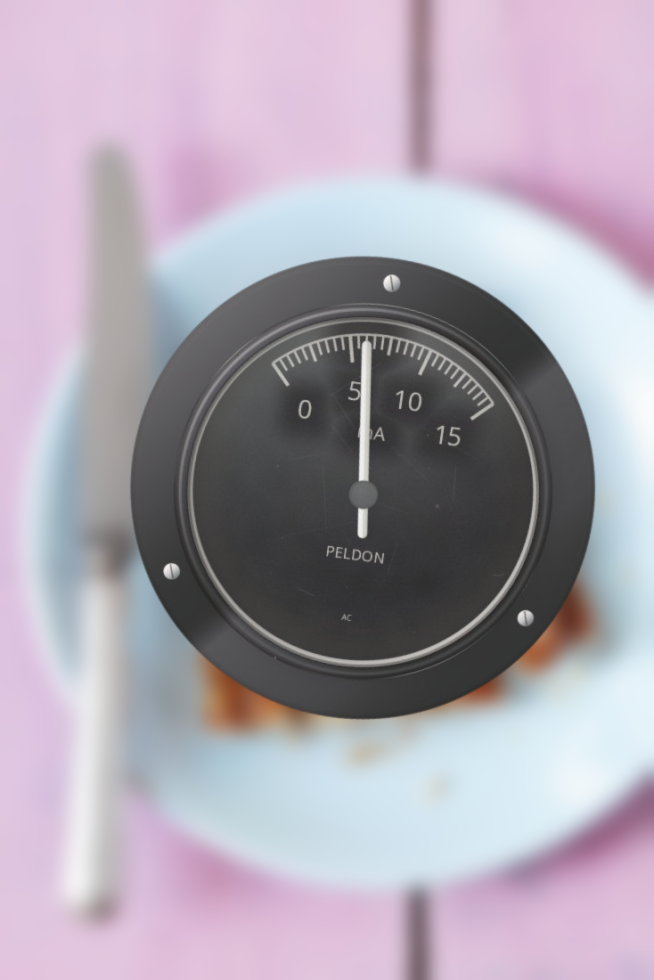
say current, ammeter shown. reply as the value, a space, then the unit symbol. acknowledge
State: 6 mA
